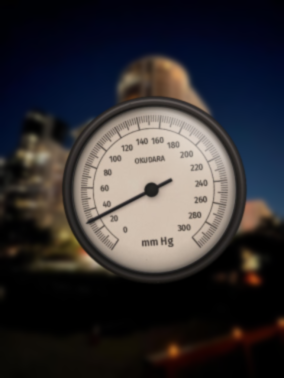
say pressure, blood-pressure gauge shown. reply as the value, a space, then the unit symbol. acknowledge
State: 30 mmHg
